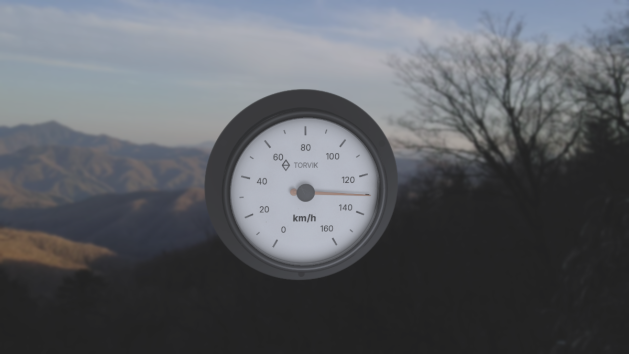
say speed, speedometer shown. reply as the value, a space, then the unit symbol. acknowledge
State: 130 km/h
